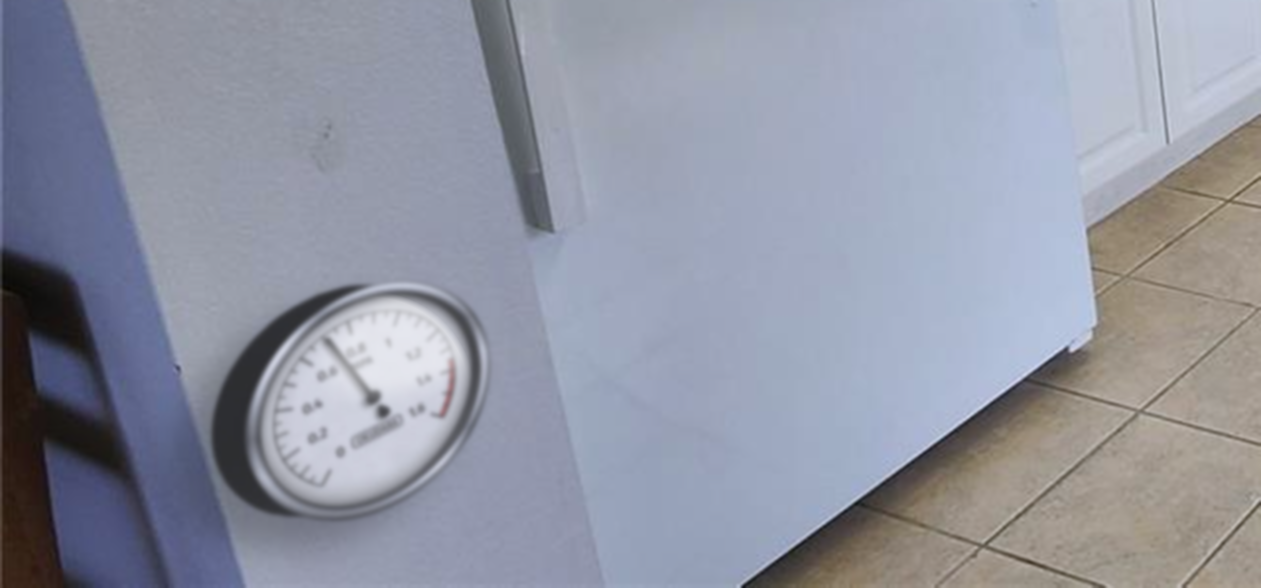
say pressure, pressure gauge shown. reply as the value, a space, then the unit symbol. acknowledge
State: 0.7 MPa
